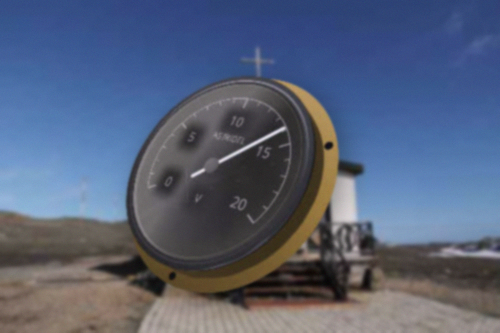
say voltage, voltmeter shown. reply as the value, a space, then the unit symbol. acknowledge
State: 14 V
